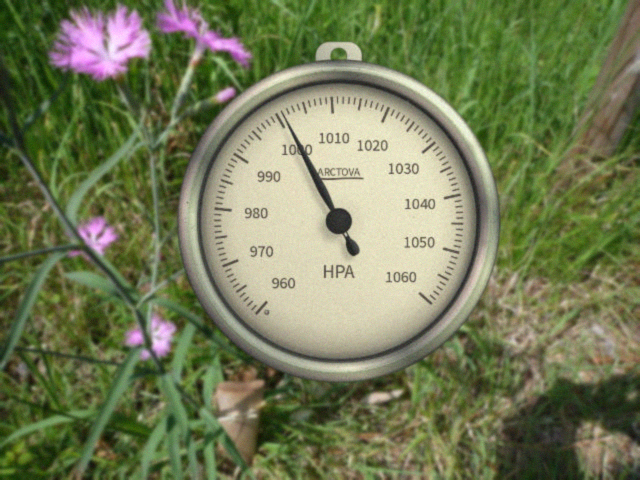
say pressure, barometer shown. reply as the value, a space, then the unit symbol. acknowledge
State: 1001 hPa
